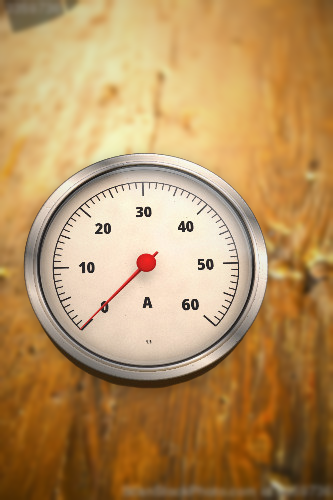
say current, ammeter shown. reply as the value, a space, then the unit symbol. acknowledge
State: 0 A
